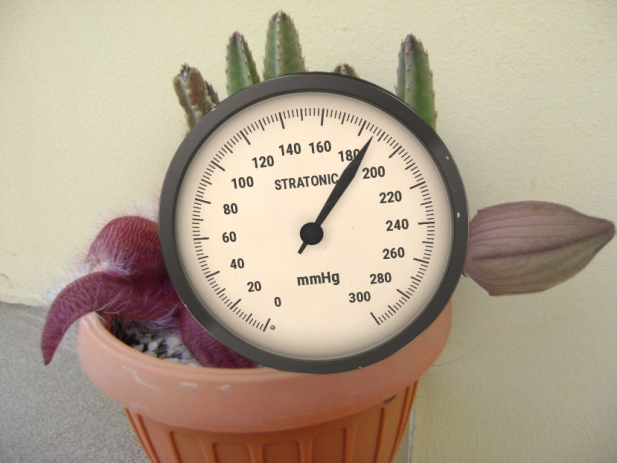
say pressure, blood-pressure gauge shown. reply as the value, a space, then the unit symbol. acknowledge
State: 186 mmHg
